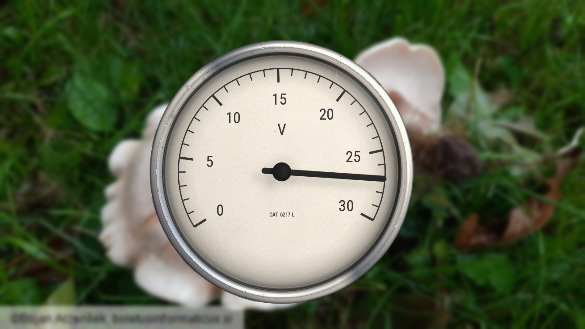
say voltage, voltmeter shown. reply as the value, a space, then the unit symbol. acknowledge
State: 27 V
